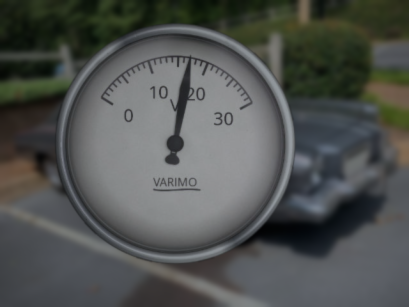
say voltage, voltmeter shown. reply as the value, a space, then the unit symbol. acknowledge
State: 17 V
